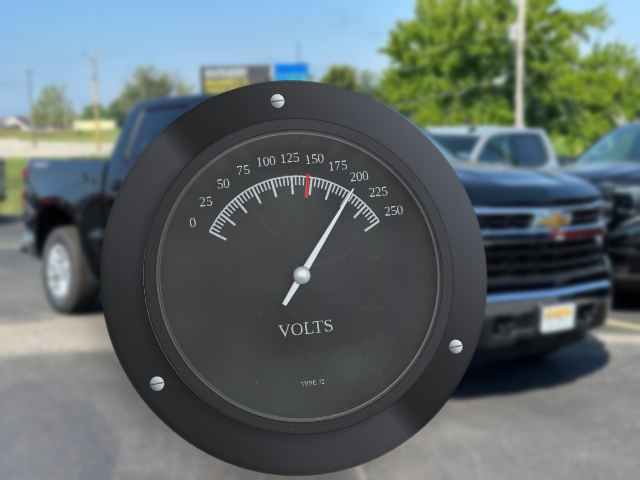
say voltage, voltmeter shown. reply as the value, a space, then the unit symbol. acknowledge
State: 200 V
